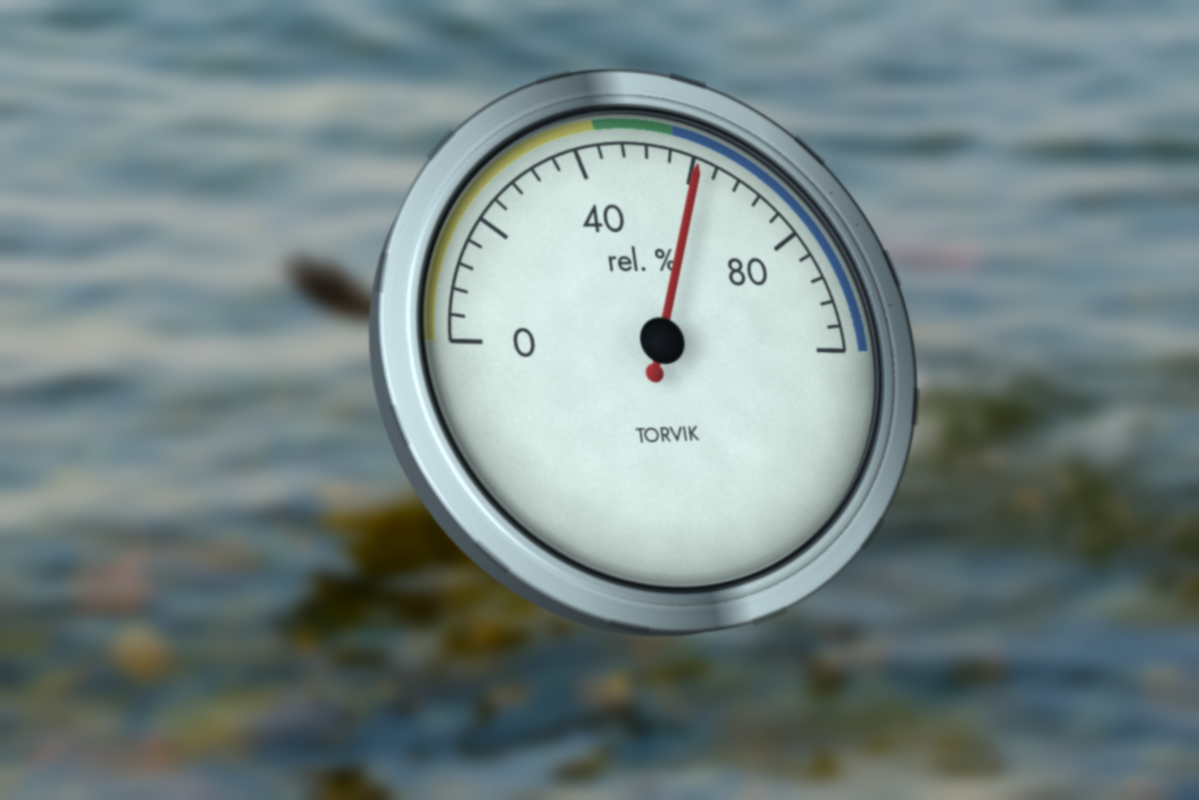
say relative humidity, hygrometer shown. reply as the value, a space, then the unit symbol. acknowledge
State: 60 %
